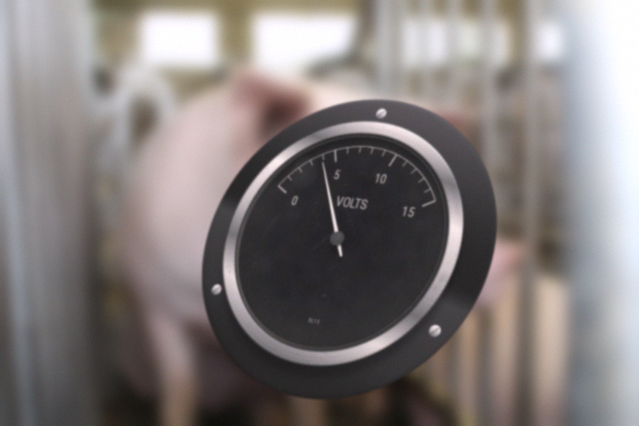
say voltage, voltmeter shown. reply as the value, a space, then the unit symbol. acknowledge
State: 4 V
